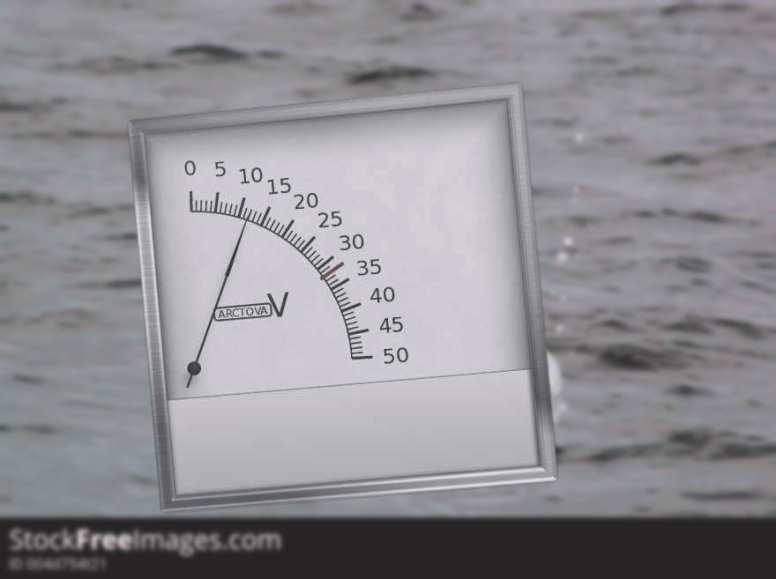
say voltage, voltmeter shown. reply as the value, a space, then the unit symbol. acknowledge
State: 12 V
